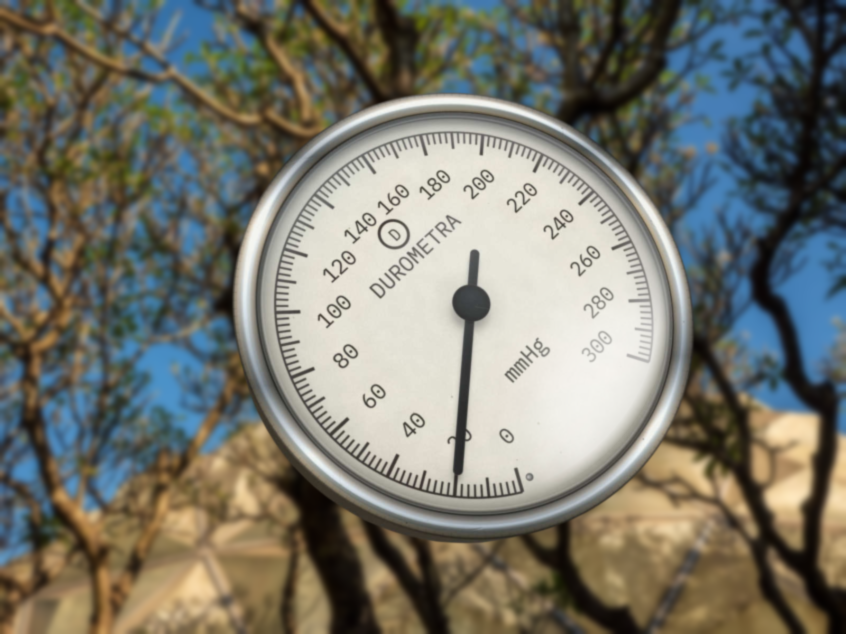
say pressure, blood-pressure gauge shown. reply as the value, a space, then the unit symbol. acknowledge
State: 20 mmHg
